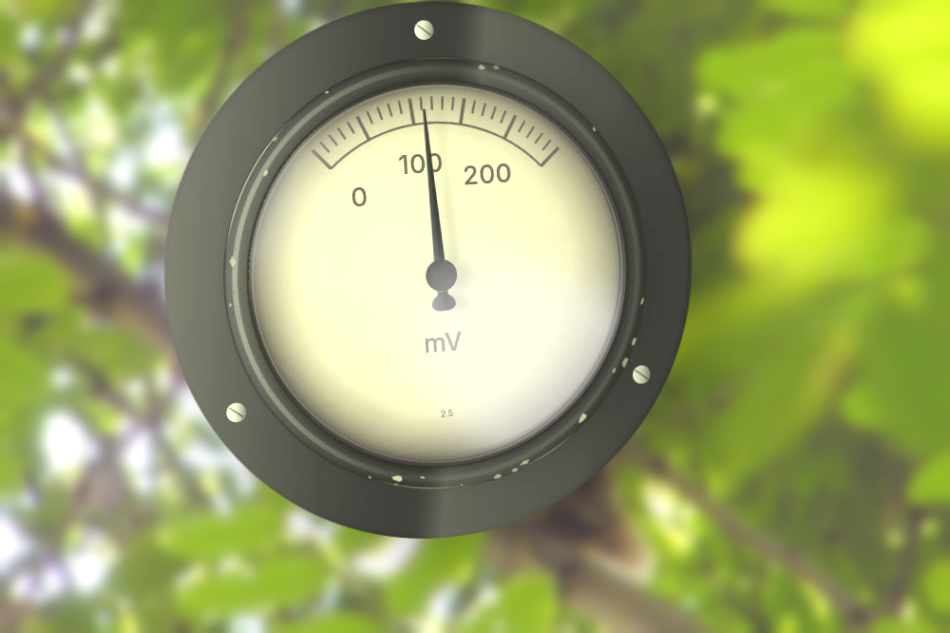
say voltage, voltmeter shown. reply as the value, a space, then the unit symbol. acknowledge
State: 110 mV
